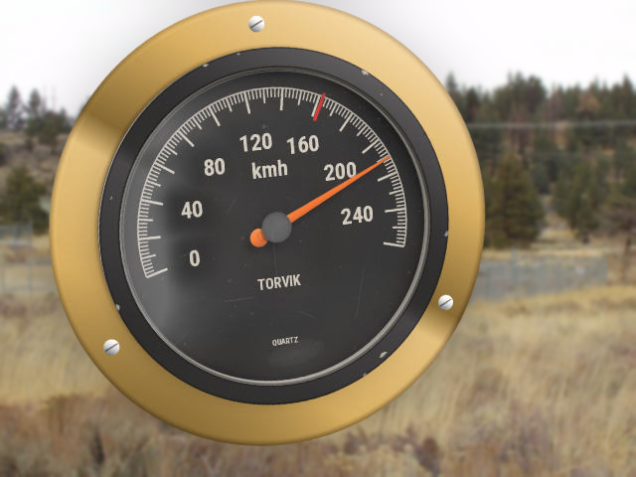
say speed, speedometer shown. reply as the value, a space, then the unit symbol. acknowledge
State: 210 km/h
